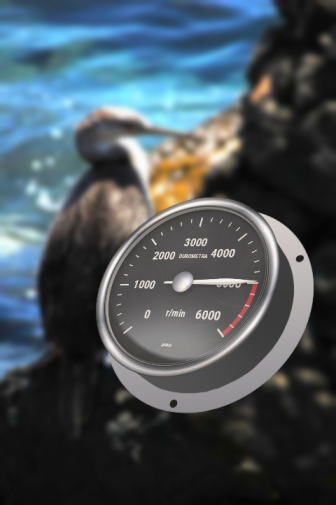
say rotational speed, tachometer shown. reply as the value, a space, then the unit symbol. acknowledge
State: 5000 rpm
